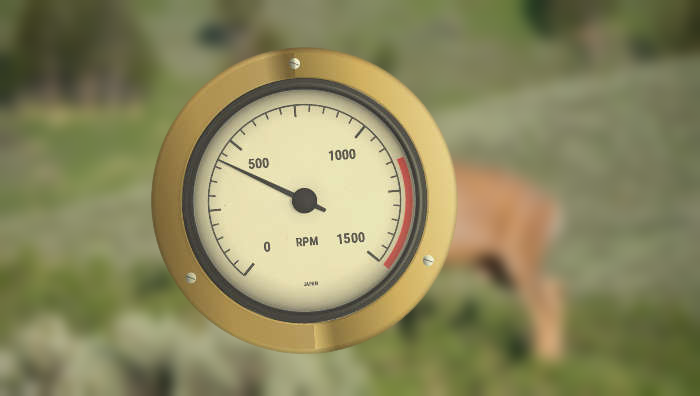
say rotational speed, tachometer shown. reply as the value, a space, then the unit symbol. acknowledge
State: 425 rpm
